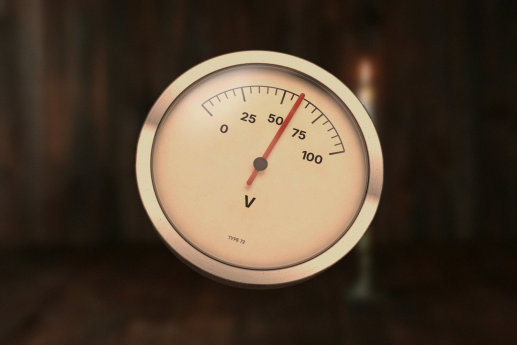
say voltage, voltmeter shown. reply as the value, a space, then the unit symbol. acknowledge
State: 60 V
